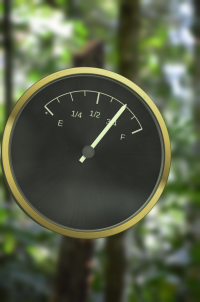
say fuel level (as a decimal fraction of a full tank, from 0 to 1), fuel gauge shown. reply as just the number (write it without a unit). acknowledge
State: 0.75
